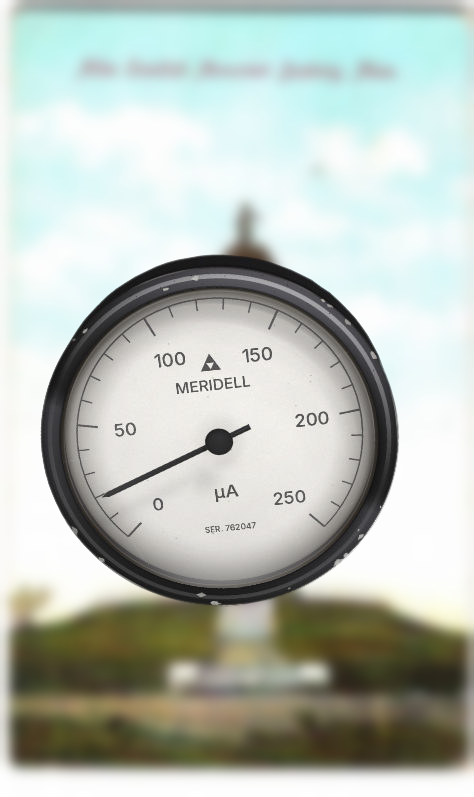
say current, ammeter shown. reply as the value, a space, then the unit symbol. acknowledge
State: 20 µA
